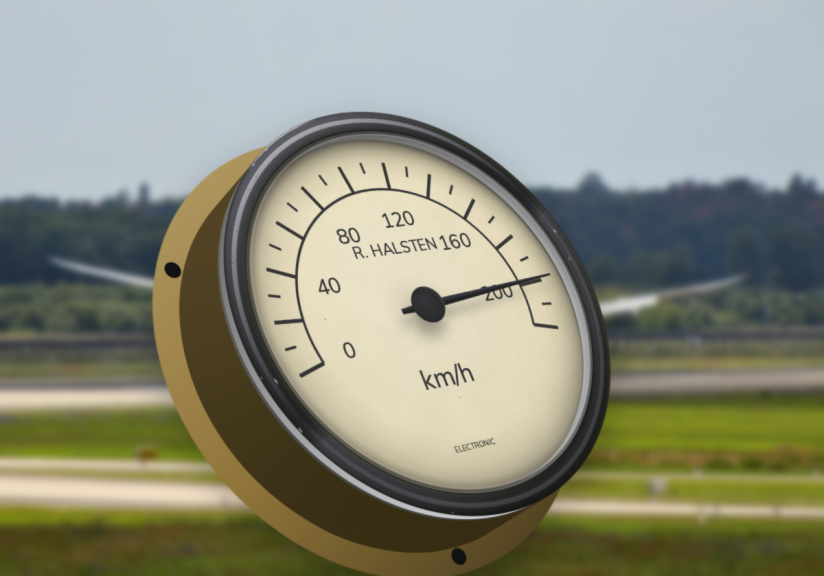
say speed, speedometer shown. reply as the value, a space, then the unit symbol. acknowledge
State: 200 km/h
